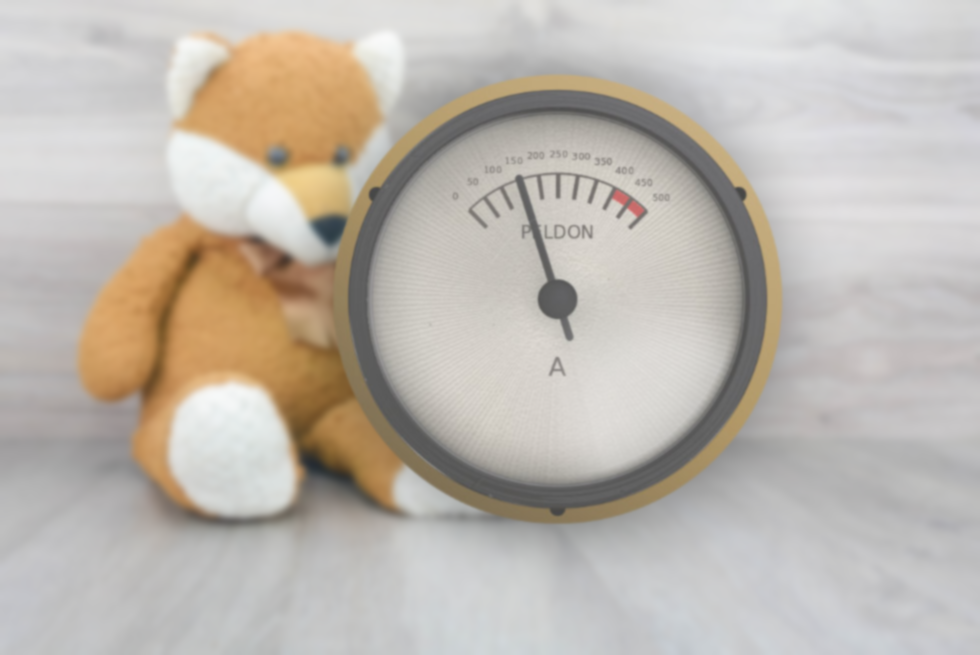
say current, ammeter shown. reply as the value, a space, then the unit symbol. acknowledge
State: 150 A
